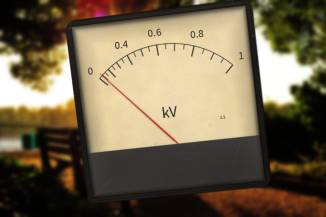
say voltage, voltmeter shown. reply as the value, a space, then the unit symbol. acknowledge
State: 0.1 kV
